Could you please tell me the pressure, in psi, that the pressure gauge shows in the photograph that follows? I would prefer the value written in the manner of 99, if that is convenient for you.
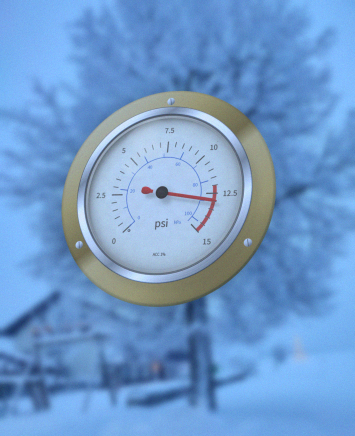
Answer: 13
